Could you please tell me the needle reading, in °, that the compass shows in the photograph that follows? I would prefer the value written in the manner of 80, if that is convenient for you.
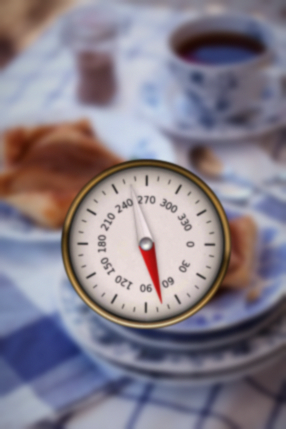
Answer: 75
